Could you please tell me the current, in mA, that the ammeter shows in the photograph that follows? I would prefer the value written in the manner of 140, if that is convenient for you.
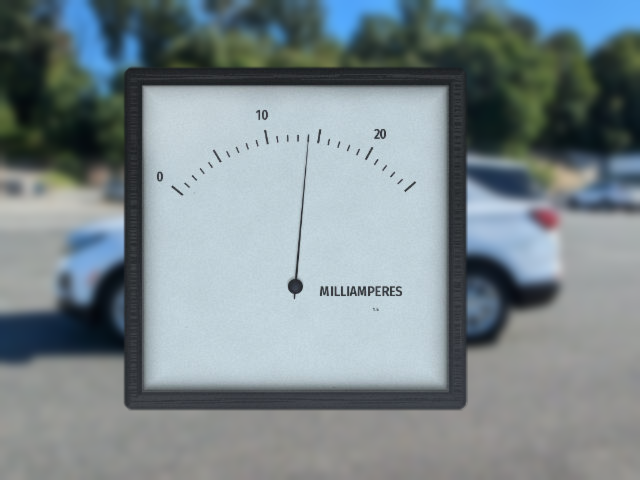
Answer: 14
